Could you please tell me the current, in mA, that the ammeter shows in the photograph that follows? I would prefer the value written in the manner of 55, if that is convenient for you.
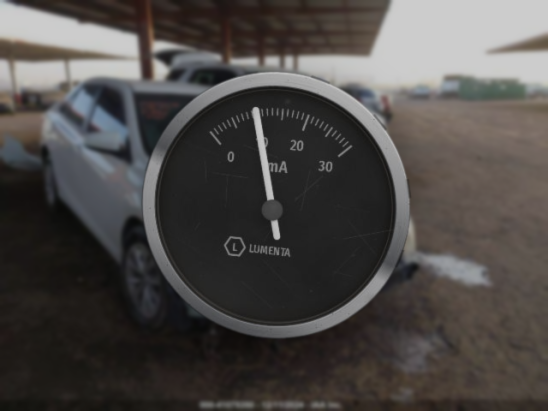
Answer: 10
